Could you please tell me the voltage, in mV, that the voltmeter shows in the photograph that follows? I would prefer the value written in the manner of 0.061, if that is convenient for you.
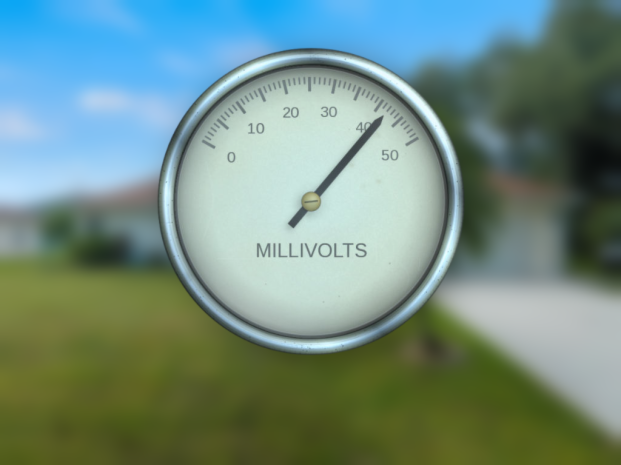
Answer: 42
